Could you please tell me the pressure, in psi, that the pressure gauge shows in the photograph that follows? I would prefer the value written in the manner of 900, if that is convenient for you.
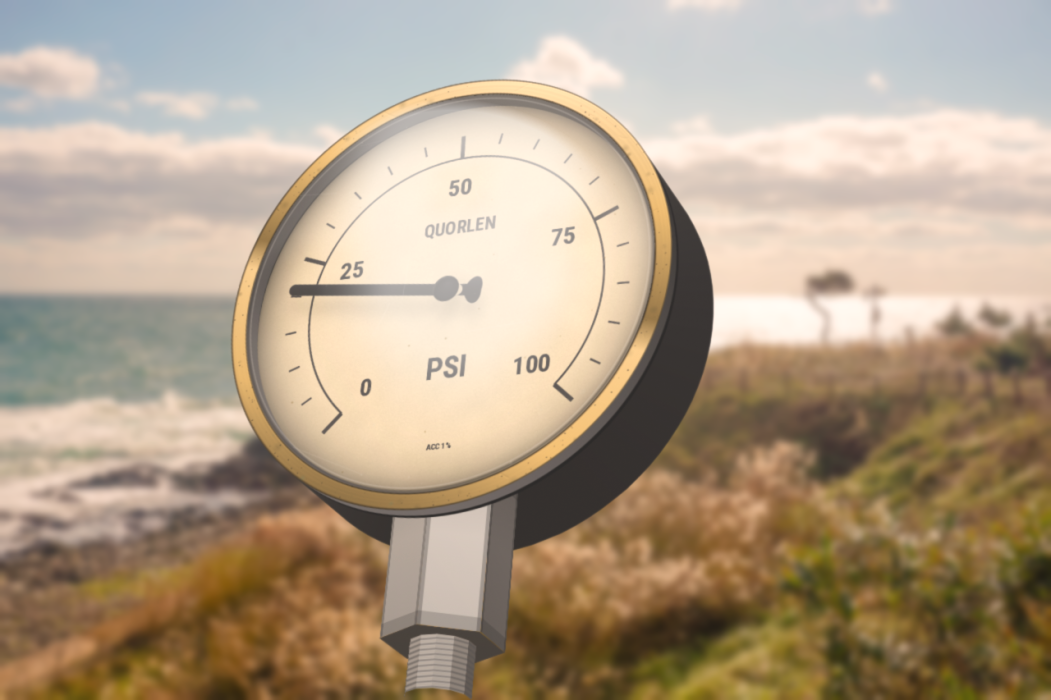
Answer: 20
